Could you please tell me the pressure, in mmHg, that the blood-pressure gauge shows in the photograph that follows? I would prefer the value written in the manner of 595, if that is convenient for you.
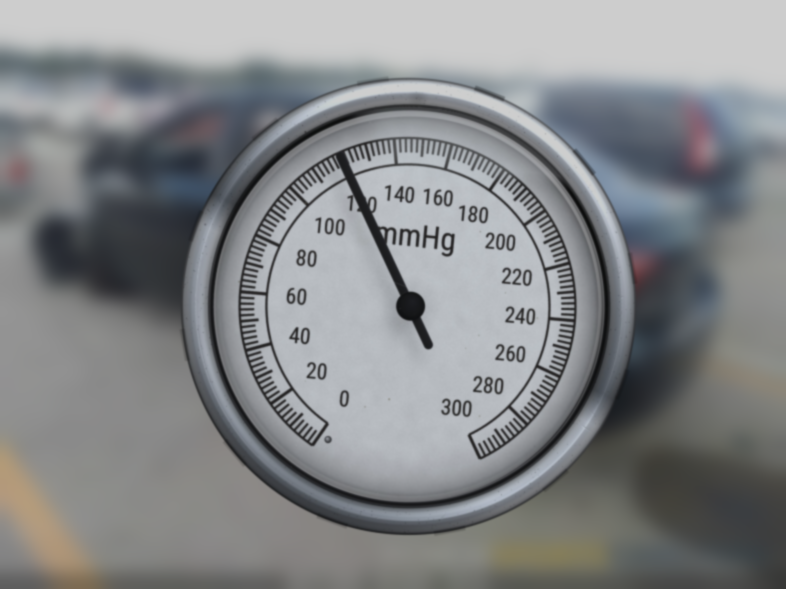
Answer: 120
